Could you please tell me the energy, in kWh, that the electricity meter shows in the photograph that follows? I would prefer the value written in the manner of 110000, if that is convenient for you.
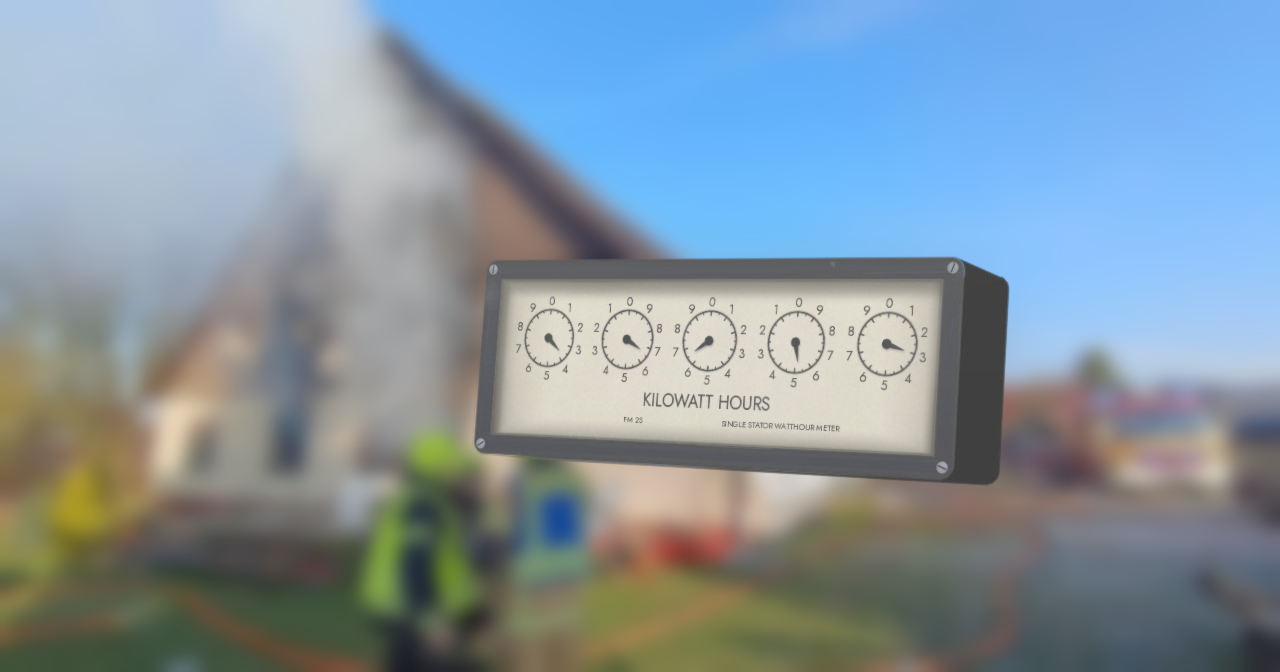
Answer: 36653
